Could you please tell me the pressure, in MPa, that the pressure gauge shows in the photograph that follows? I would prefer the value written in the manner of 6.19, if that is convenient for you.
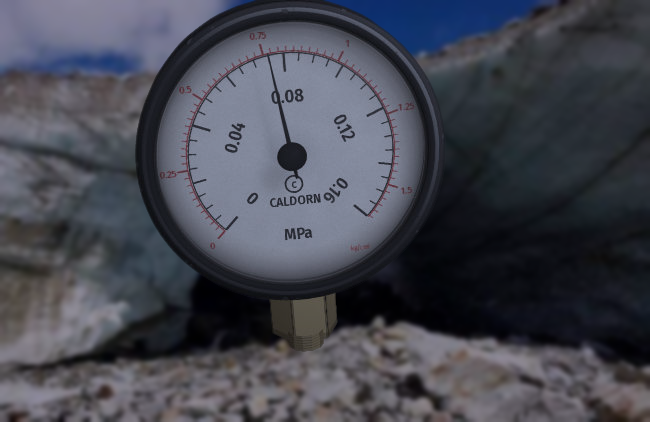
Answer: 0.075
